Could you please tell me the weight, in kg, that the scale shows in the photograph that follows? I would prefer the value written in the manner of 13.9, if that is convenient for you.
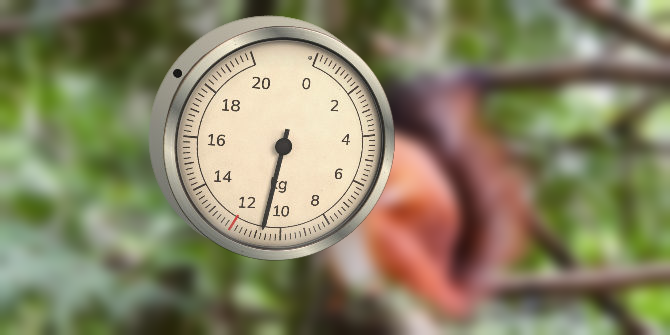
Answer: 10.8
